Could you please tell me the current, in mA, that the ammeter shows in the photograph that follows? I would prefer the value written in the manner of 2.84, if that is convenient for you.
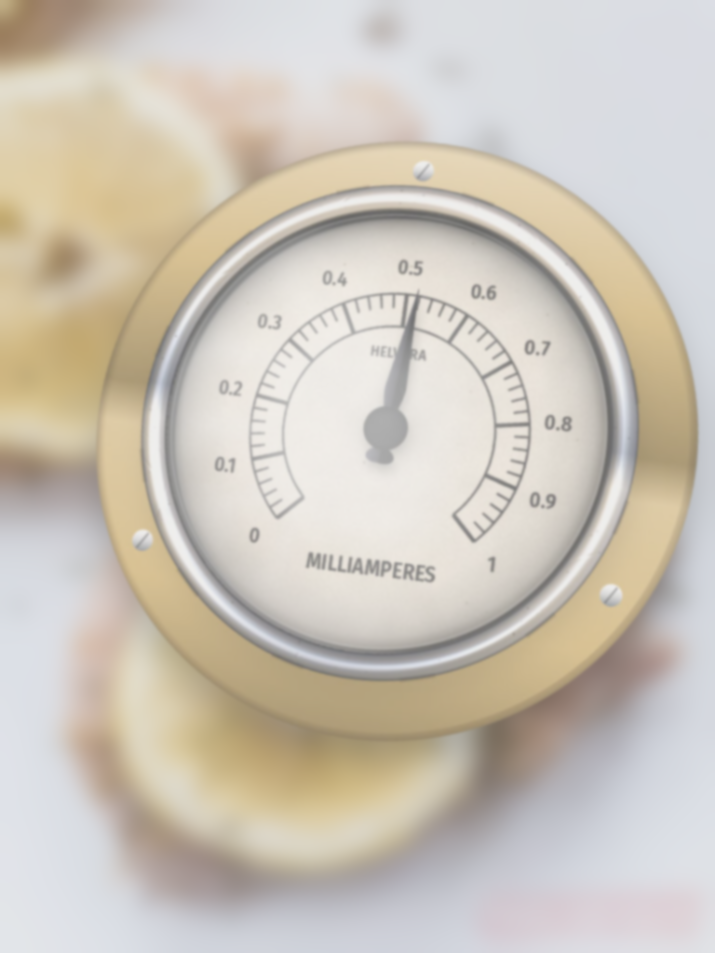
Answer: 0.52
